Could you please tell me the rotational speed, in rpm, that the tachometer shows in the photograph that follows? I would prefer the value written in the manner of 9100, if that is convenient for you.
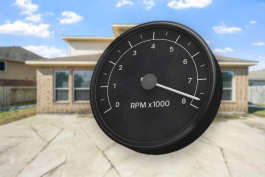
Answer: 7750
